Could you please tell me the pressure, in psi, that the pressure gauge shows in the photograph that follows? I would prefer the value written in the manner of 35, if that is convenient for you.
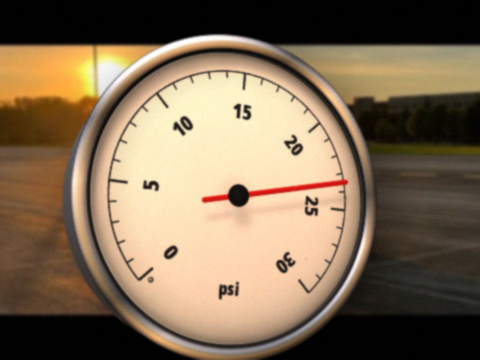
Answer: 23.5
